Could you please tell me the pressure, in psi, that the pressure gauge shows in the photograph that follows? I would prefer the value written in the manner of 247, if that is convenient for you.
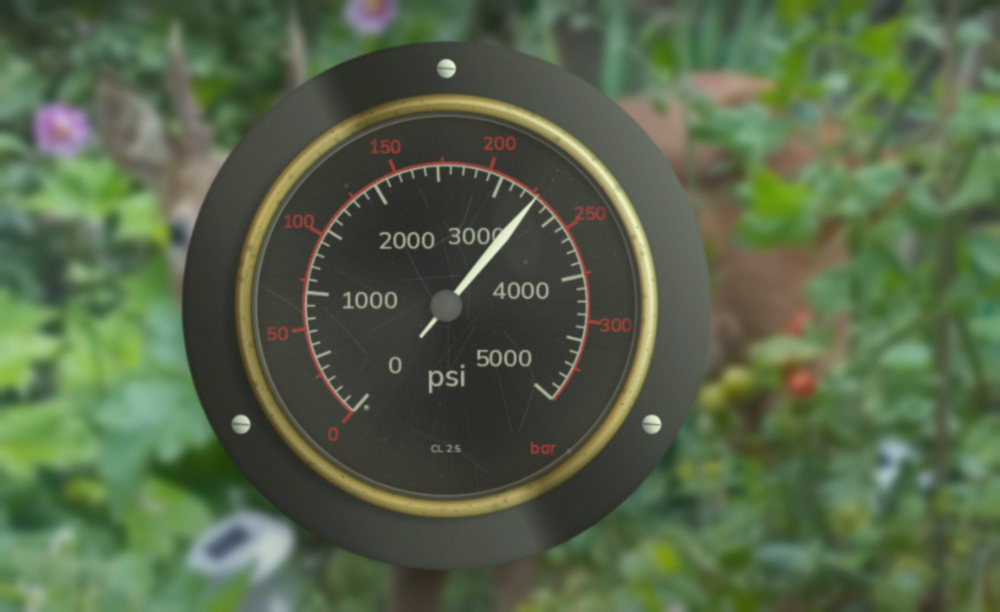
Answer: 3300
